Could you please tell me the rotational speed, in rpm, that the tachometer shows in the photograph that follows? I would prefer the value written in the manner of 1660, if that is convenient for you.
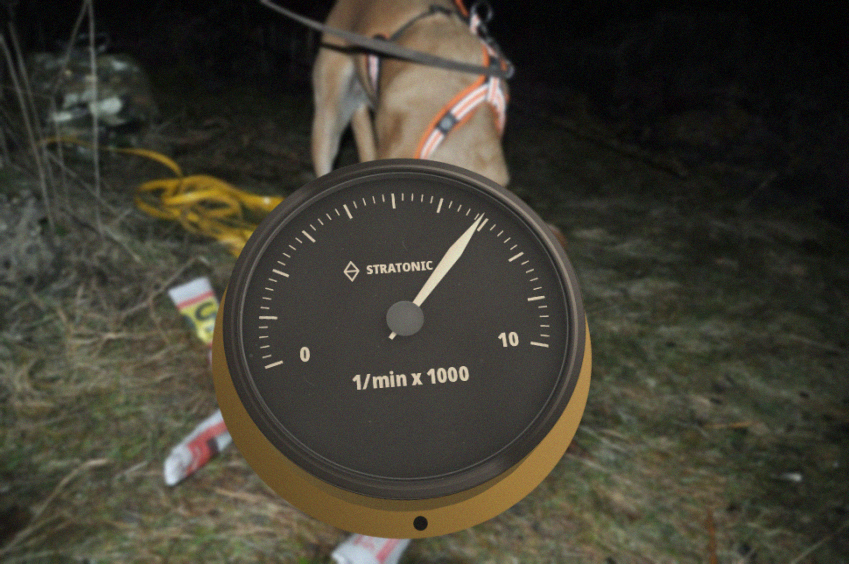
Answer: 6900
